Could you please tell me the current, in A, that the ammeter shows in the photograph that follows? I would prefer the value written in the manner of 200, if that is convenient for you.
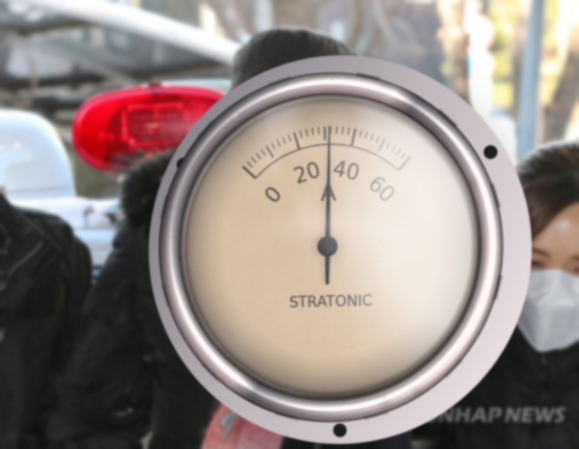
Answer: 32
